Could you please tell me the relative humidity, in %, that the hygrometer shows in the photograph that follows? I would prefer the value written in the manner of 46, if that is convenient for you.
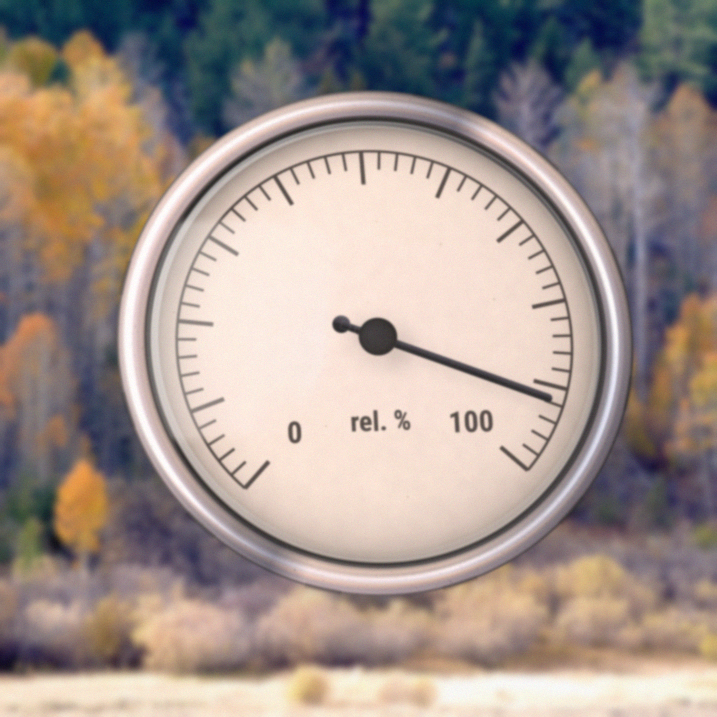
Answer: 92
